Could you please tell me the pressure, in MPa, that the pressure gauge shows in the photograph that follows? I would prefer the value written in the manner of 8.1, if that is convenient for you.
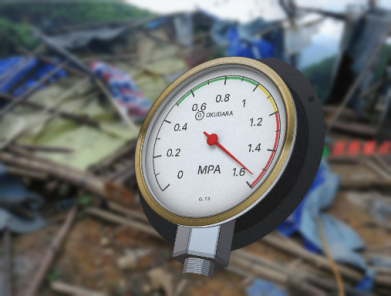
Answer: 1.55
